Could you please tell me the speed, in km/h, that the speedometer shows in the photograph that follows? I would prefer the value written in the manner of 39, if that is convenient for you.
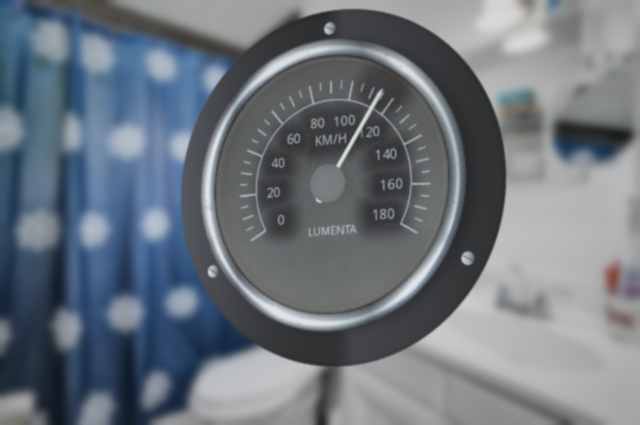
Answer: 115
